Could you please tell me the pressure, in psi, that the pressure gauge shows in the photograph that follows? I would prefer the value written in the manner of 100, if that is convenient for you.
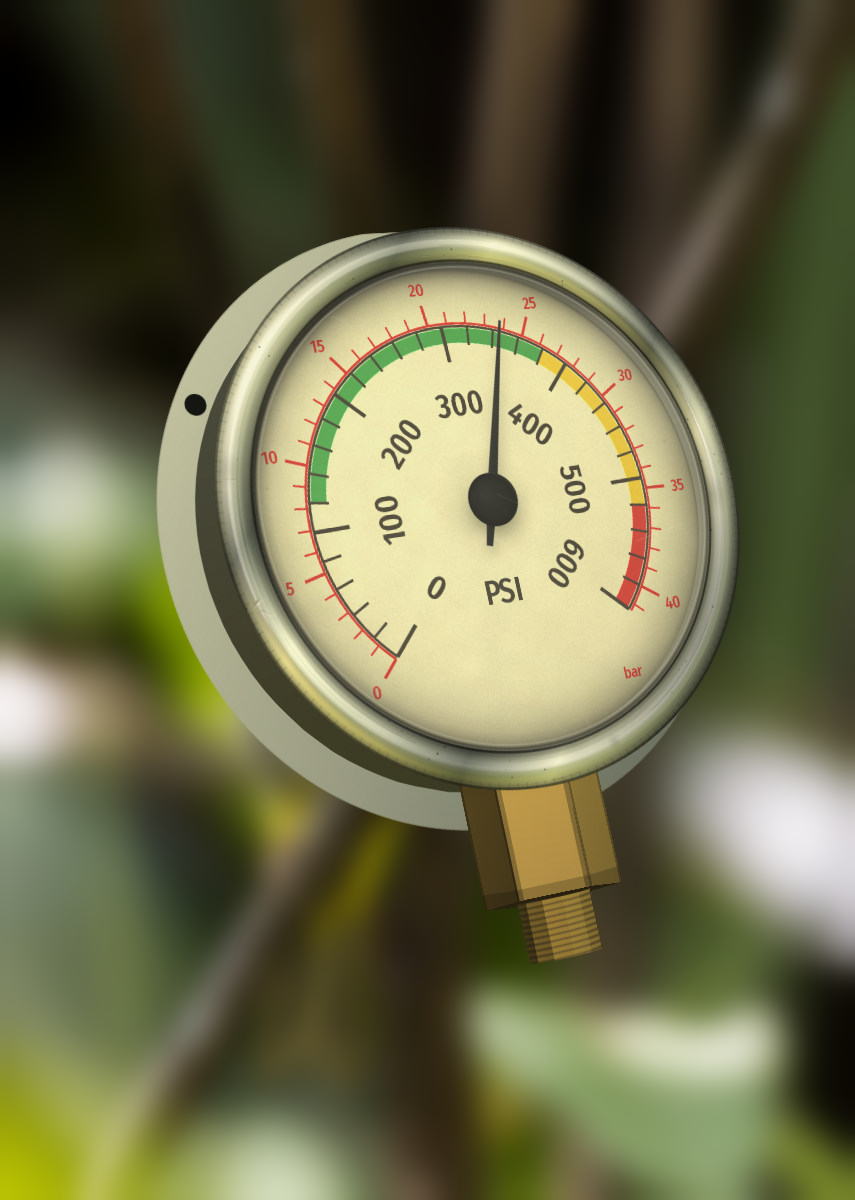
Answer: 340
